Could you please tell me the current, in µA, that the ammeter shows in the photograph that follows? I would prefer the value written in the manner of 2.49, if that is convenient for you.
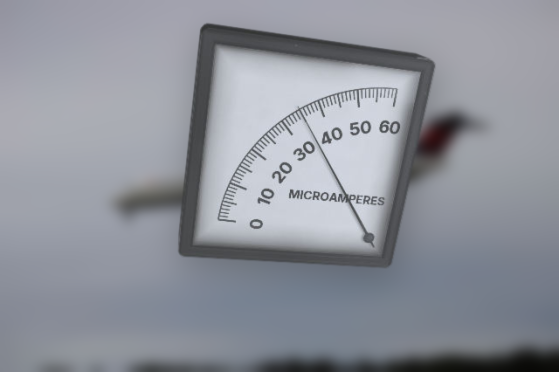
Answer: 35
